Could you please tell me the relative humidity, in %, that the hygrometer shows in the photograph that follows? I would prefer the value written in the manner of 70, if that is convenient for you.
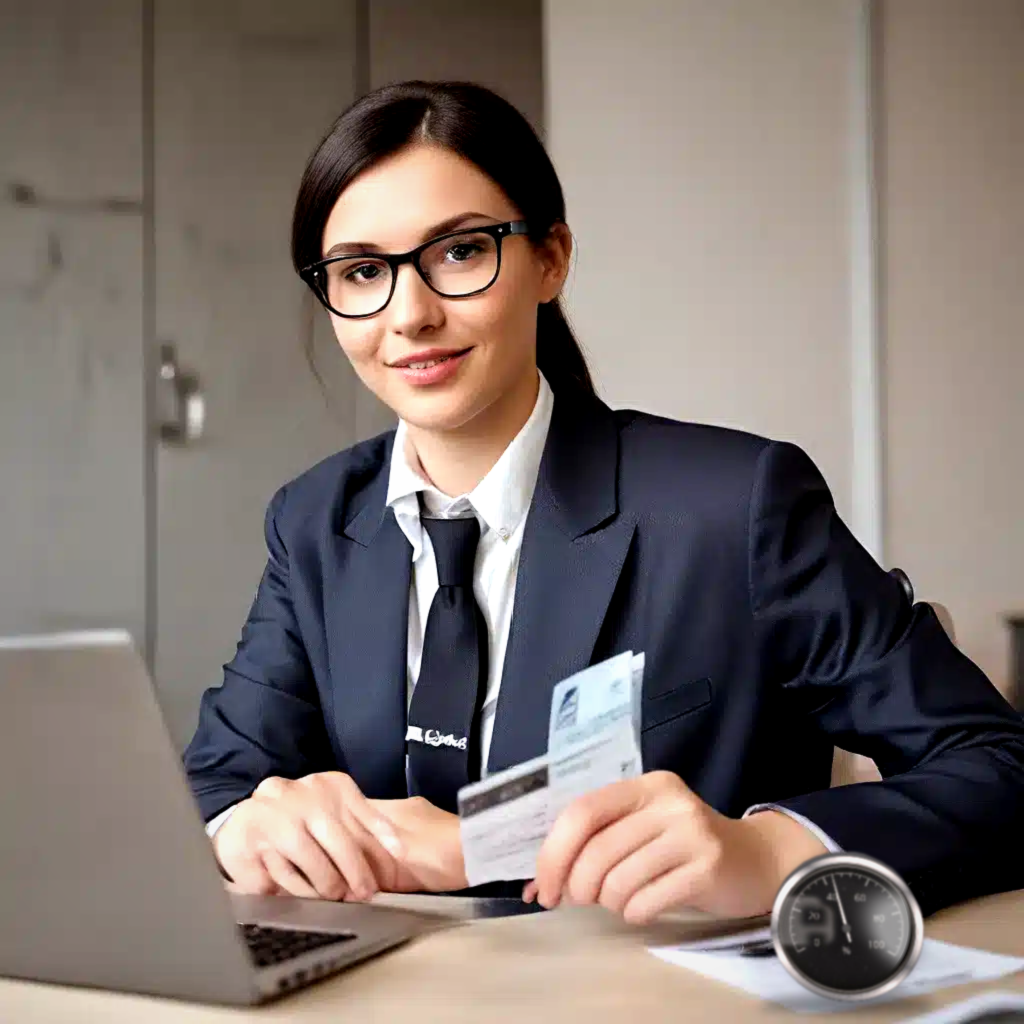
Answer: 44
